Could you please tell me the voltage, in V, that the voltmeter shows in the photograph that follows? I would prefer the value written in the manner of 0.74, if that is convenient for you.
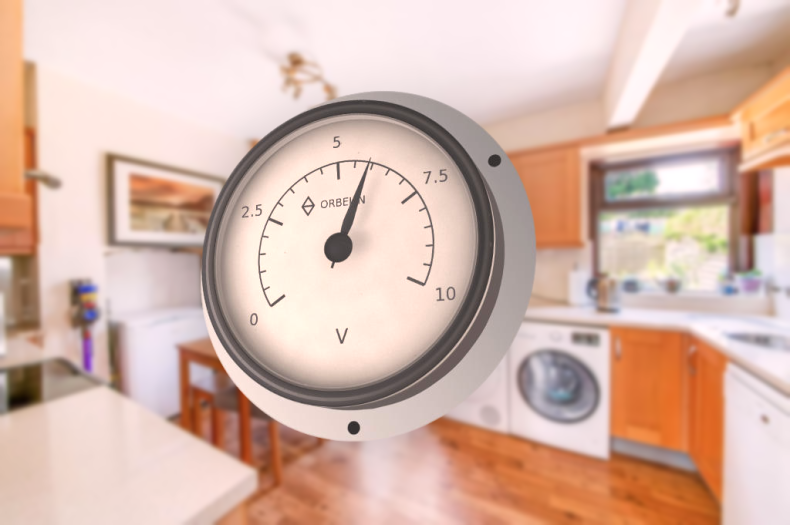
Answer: 6
